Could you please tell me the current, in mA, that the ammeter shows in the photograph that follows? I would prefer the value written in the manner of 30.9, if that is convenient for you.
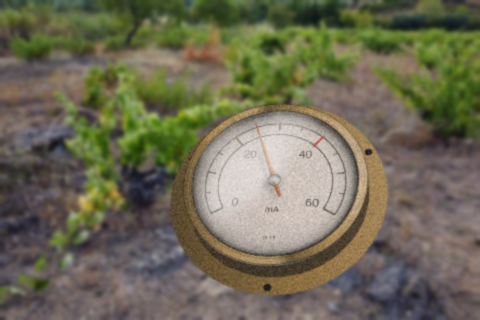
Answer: 25
